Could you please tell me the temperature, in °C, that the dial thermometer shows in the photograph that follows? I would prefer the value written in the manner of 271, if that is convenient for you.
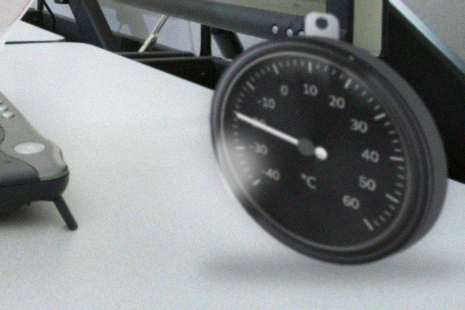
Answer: -20
